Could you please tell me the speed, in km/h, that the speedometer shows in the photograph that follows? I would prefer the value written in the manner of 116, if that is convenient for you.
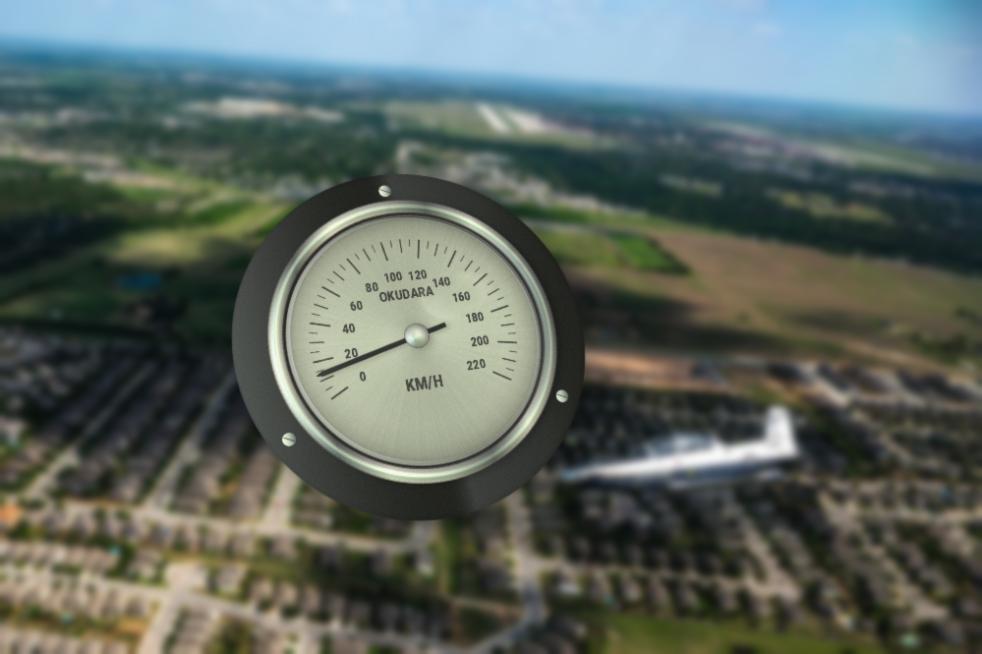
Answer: 12.5
